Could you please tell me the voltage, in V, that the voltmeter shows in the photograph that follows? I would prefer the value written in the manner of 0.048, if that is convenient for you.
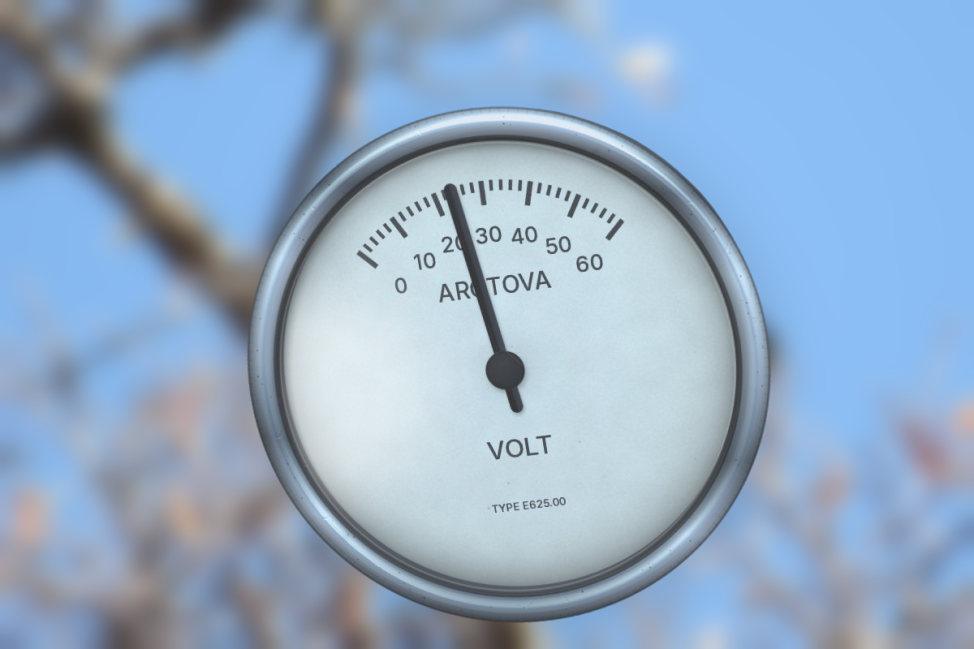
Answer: 24
